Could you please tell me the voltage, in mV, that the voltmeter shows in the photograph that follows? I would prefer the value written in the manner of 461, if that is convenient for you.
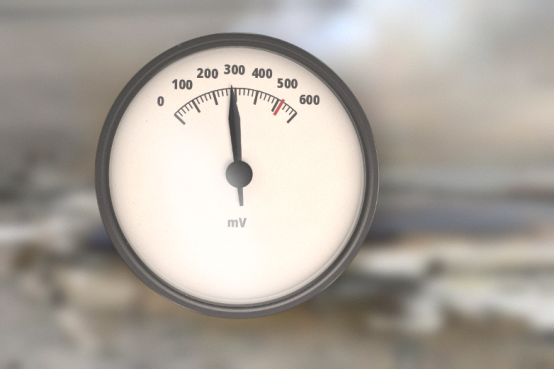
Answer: 280
